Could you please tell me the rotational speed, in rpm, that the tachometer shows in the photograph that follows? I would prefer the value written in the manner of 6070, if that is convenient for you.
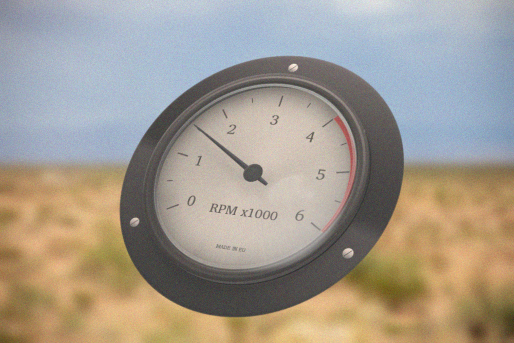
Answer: 1500
